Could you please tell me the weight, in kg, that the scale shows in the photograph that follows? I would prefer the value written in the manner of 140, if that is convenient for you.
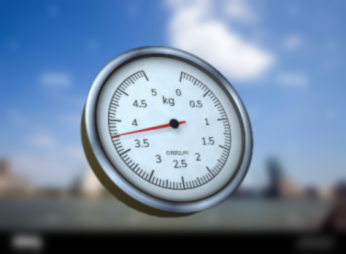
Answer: 3.75
